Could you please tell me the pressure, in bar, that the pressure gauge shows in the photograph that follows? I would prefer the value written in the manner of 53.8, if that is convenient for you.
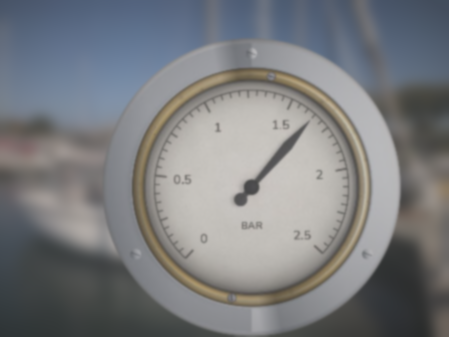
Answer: 1.65
